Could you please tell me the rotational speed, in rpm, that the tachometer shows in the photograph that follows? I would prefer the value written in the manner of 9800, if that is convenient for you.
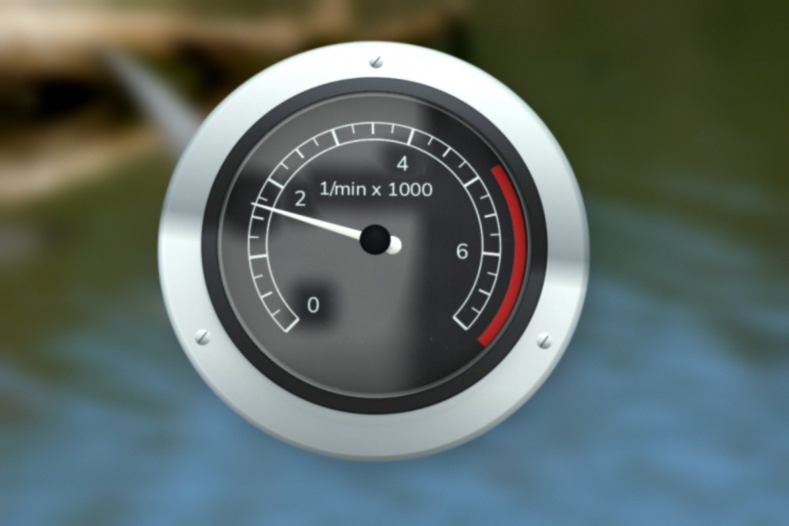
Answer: 1625
